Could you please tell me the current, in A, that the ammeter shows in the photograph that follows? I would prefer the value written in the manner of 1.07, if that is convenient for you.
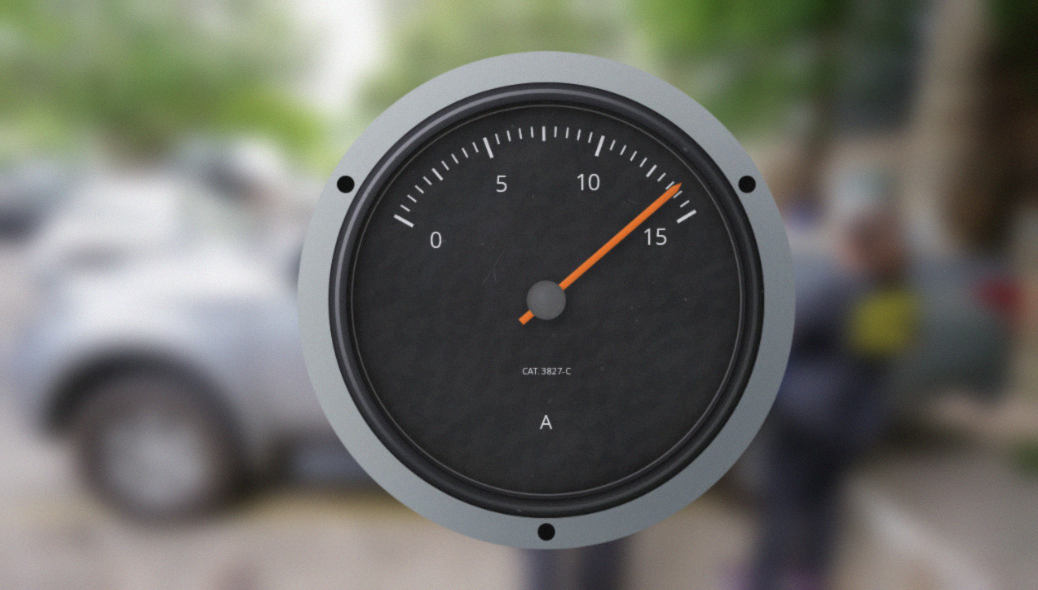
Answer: 13.75
